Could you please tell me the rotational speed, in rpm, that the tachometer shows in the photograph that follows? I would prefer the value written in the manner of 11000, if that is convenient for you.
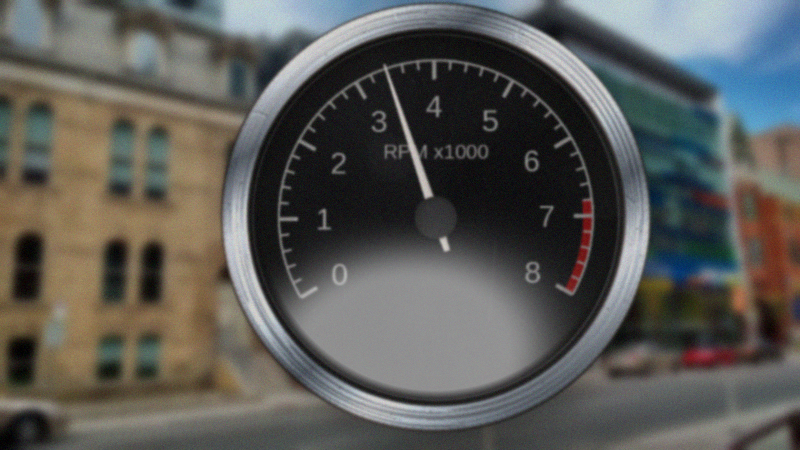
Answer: 3400
